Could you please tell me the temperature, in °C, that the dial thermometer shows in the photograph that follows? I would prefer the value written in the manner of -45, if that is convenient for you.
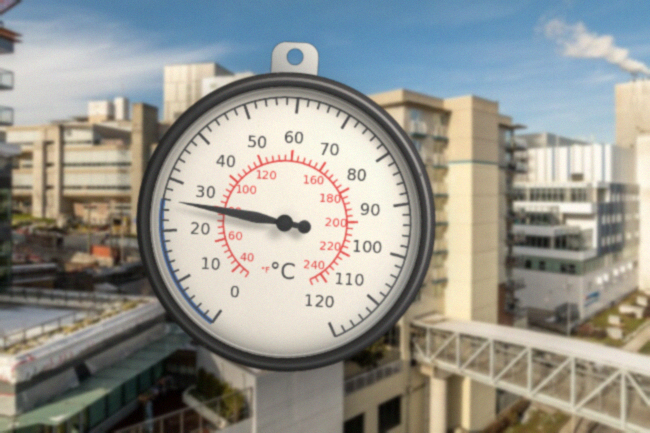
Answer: 26
